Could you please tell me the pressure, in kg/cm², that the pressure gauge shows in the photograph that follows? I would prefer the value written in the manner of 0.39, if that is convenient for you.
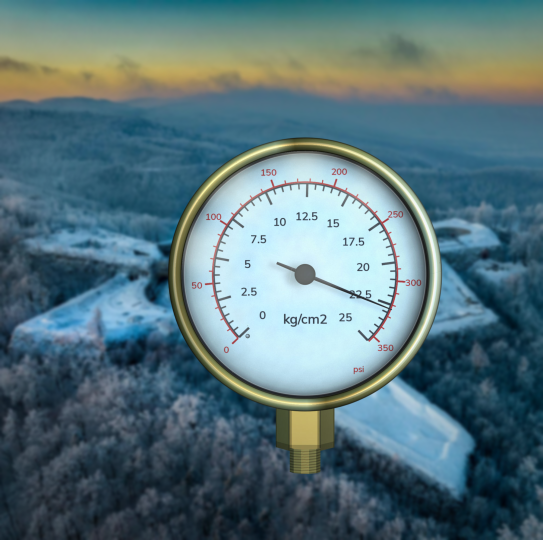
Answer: 22.75
